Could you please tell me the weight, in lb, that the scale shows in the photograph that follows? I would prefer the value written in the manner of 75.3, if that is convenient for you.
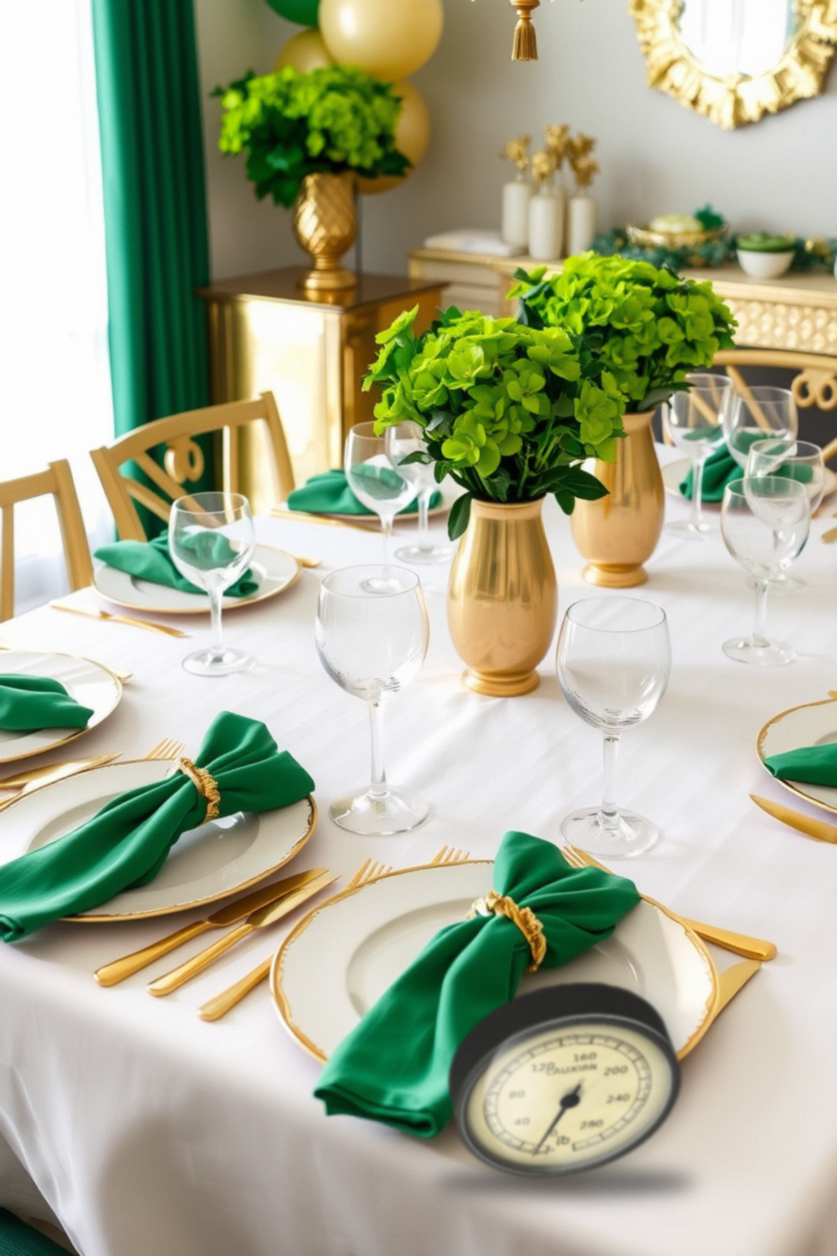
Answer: 10
